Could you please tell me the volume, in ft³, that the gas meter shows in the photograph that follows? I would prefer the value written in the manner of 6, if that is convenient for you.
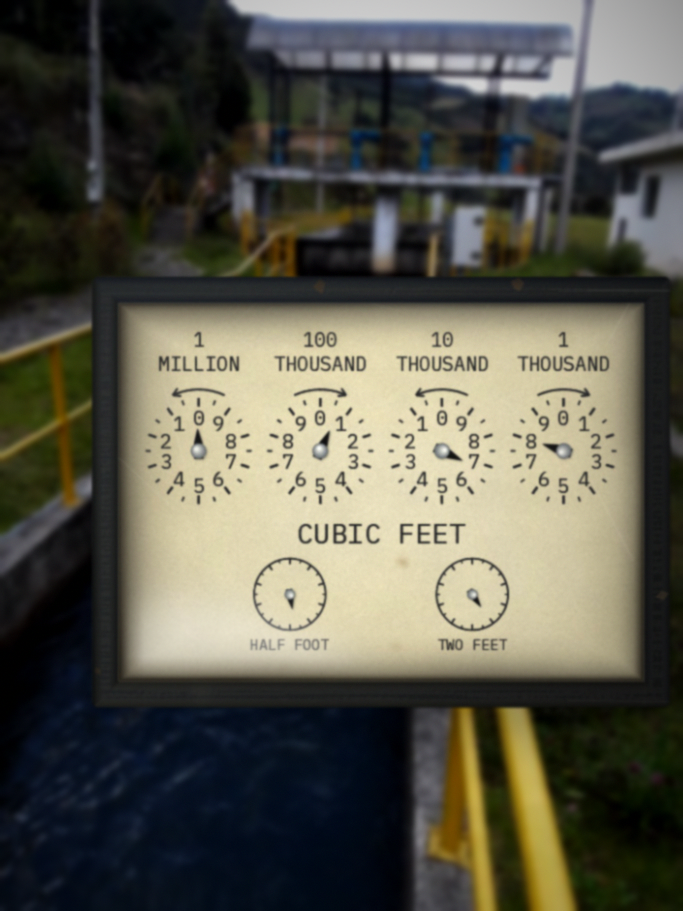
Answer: 6800
